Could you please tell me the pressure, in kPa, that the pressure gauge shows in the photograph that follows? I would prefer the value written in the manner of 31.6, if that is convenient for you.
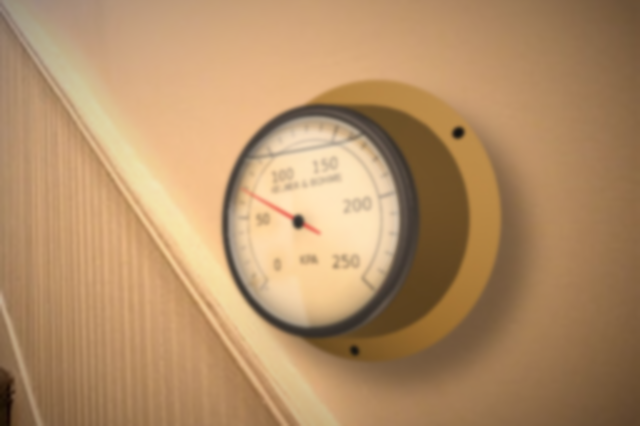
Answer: 70
